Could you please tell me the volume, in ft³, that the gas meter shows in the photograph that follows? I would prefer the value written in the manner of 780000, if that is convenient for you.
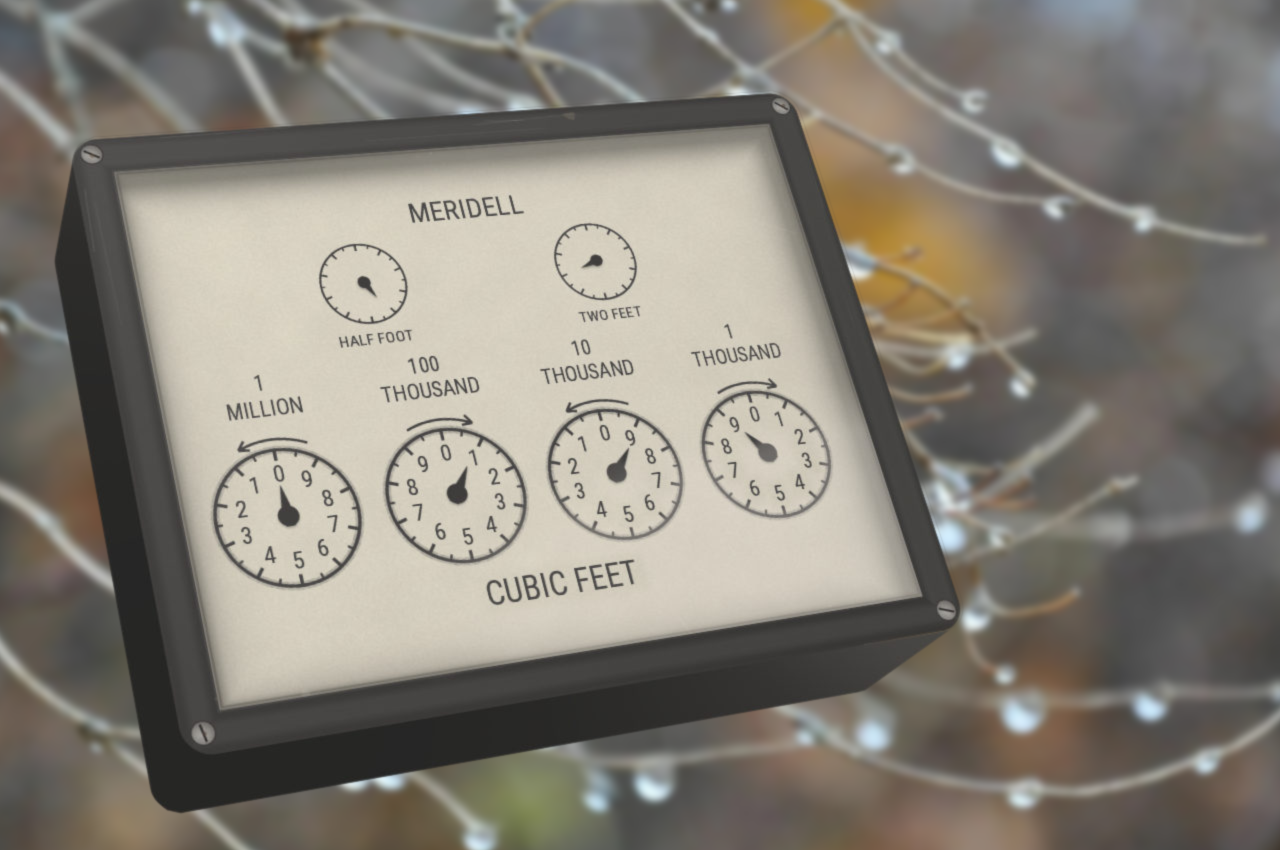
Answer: 8900
